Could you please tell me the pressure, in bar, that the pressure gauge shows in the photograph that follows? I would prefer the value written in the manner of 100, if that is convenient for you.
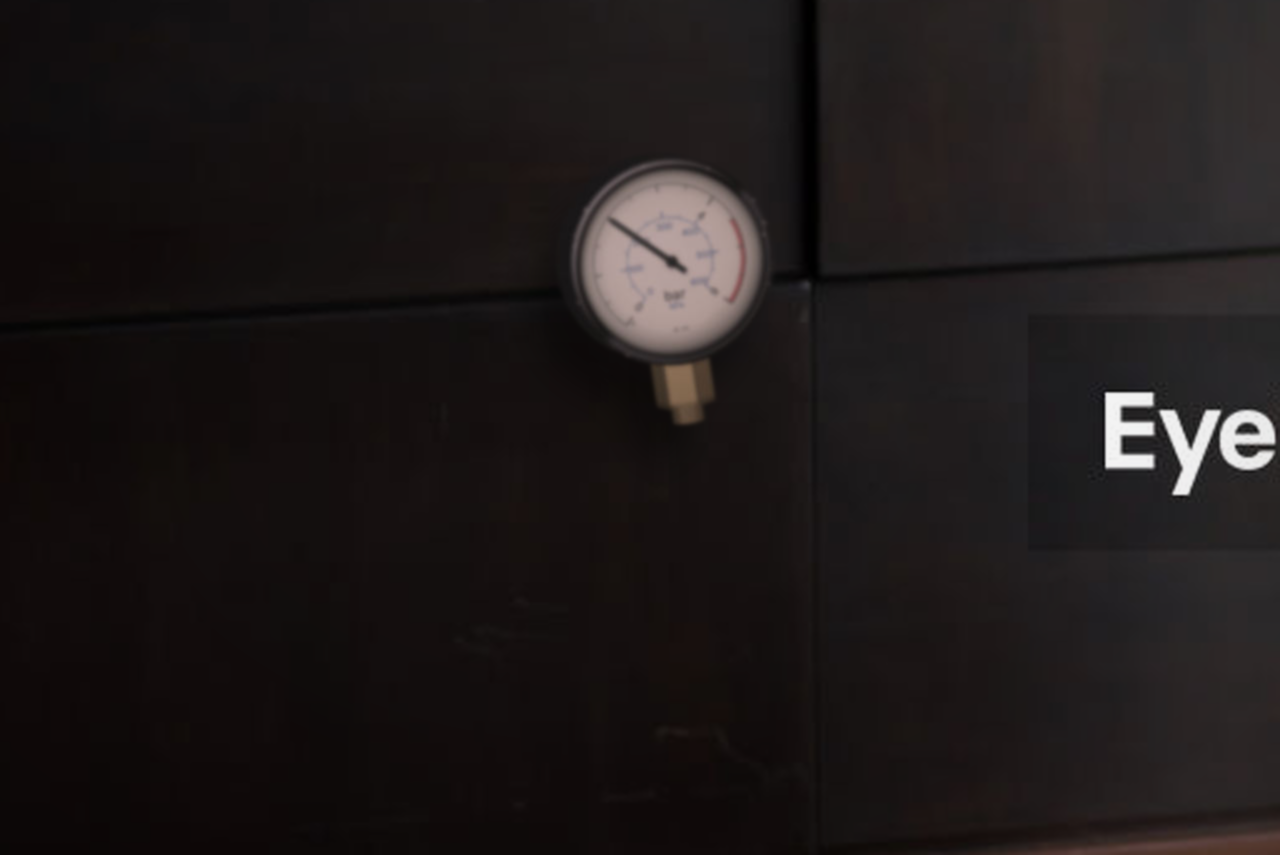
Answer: 2
